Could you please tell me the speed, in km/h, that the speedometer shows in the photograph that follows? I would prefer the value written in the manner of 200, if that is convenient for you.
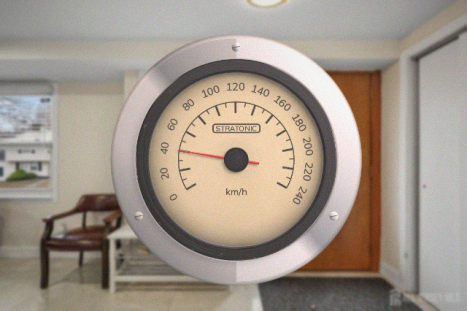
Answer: 40
